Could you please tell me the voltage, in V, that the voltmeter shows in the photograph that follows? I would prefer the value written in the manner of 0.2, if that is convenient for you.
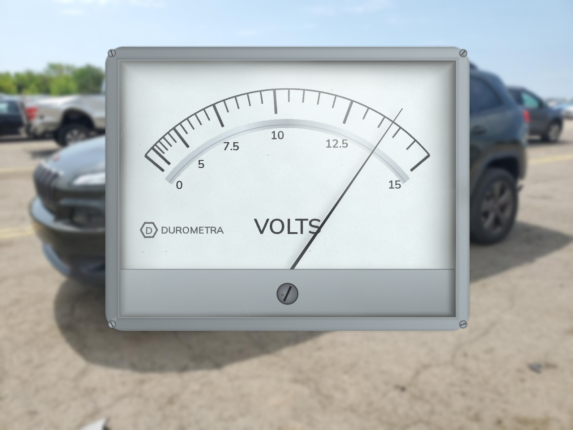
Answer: 13.75
